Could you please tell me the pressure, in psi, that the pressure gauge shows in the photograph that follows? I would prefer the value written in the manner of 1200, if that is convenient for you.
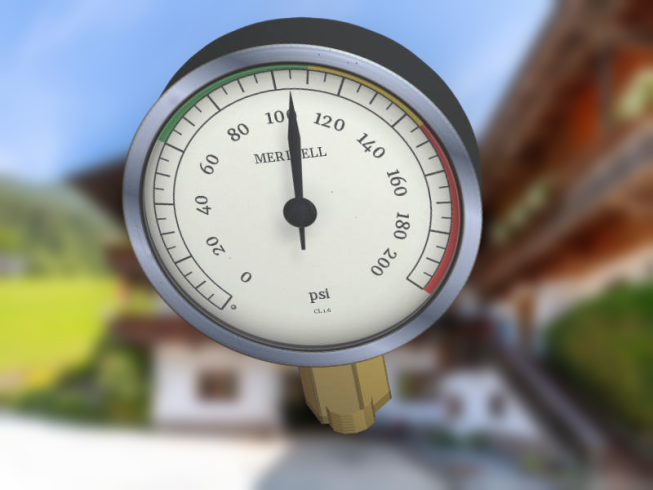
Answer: 105
